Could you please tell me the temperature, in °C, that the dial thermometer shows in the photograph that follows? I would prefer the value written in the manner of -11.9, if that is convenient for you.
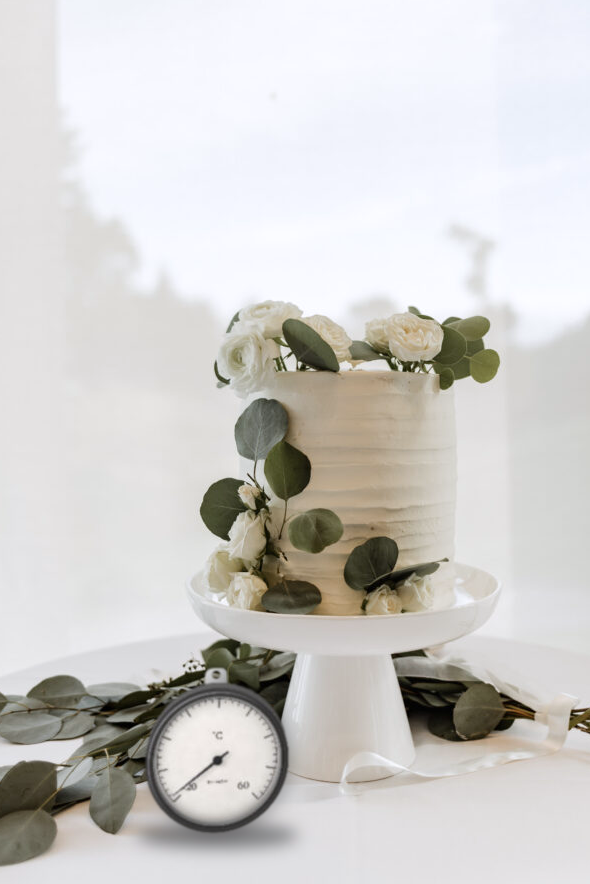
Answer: -18
